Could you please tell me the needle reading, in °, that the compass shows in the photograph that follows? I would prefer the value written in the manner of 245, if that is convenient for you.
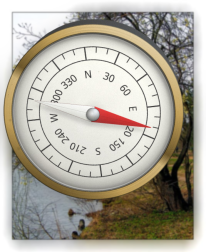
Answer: 110
